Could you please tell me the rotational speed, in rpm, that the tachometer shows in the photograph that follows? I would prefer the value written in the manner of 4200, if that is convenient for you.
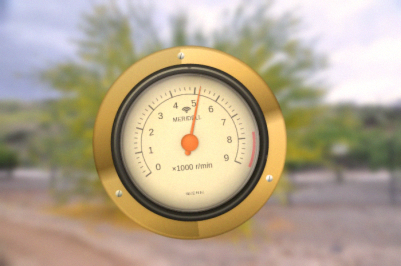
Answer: 5200
